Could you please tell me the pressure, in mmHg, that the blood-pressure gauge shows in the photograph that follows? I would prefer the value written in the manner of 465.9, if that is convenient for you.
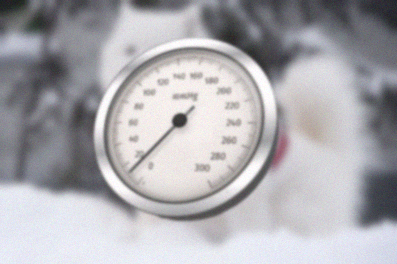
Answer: 10
